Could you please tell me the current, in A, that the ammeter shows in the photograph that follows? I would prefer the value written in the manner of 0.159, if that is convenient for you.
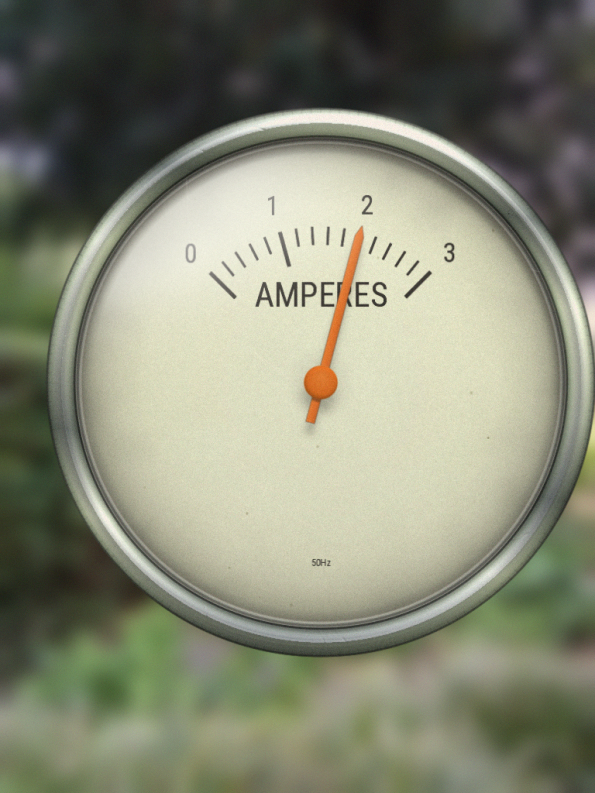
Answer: 2
